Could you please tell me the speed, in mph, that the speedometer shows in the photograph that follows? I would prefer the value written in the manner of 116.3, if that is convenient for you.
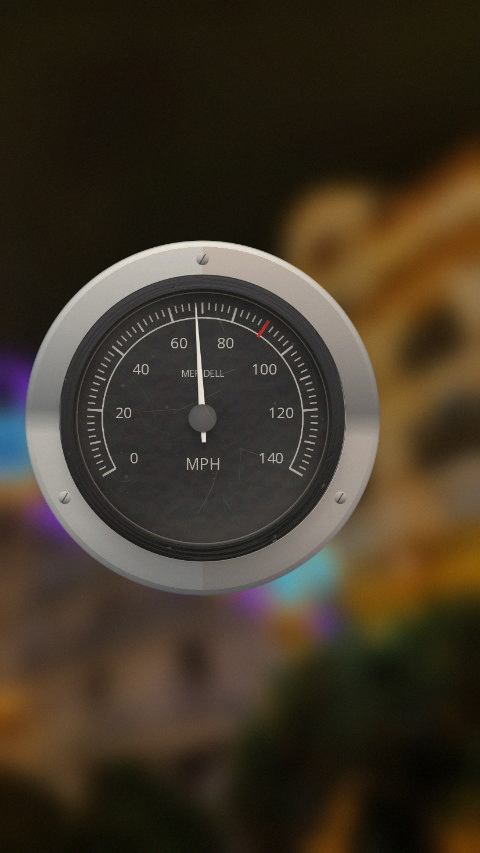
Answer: 68
